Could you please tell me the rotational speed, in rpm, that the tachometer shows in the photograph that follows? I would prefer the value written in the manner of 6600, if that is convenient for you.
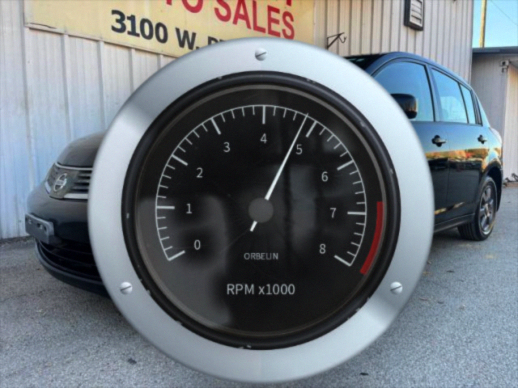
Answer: 4800
